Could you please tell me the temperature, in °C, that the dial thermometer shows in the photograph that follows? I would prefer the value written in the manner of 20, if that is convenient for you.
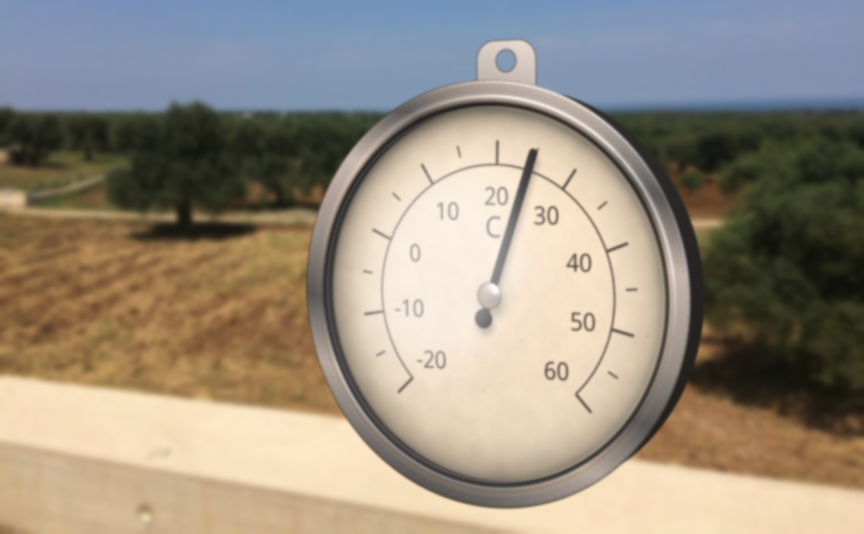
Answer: 25
